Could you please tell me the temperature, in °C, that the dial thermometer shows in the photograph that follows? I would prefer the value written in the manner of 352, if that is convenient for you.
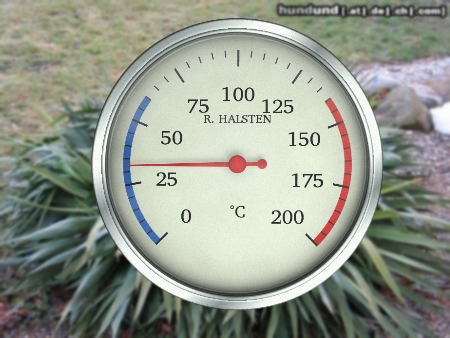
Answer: 32.5
